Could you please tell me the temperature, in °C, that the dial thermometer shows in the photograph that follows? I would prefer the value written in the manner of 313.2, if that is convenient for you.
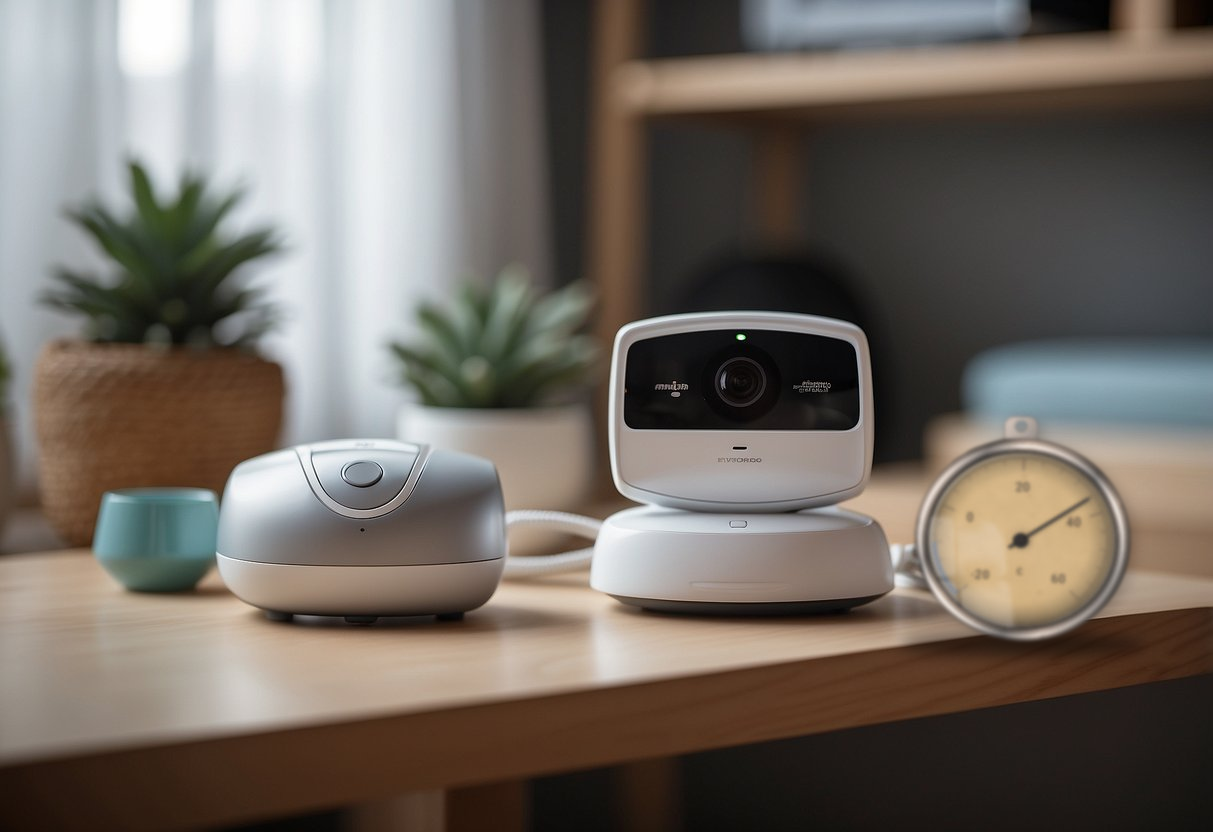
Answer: 36
